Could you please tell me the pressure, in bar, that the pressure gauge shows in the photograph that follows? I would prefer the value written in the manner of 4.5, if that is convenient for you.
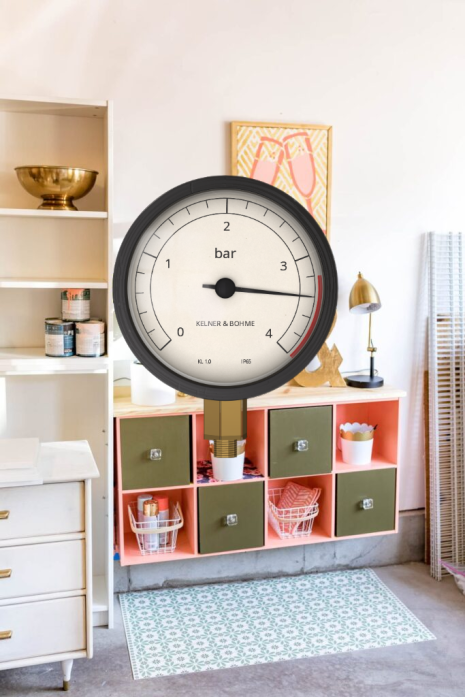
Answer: 3.4
